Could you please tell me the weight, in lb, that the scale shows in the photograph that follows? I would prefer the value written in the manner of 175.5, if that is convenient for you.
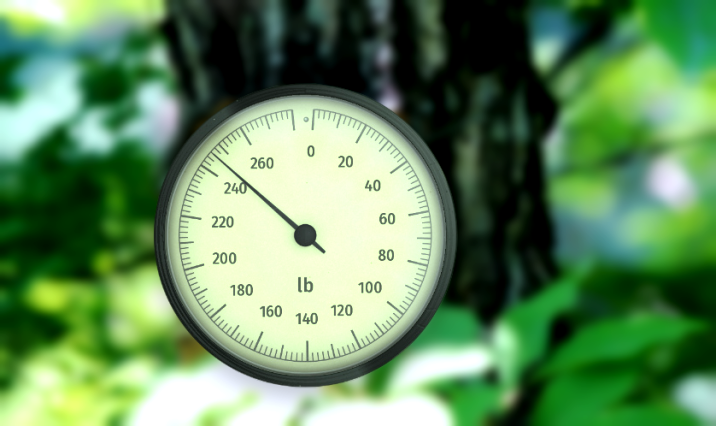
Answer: 246
